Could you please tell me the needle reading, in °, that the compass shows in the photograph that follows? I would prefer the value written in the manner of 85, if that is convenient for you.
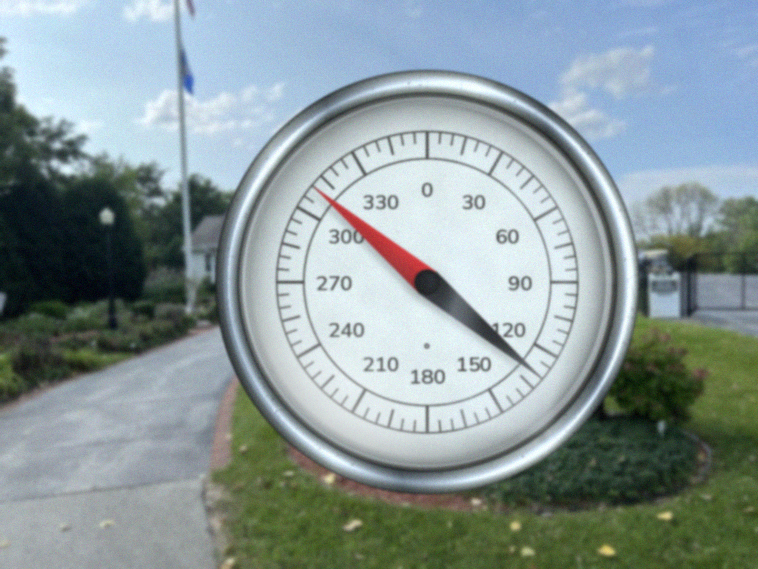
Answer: 310
